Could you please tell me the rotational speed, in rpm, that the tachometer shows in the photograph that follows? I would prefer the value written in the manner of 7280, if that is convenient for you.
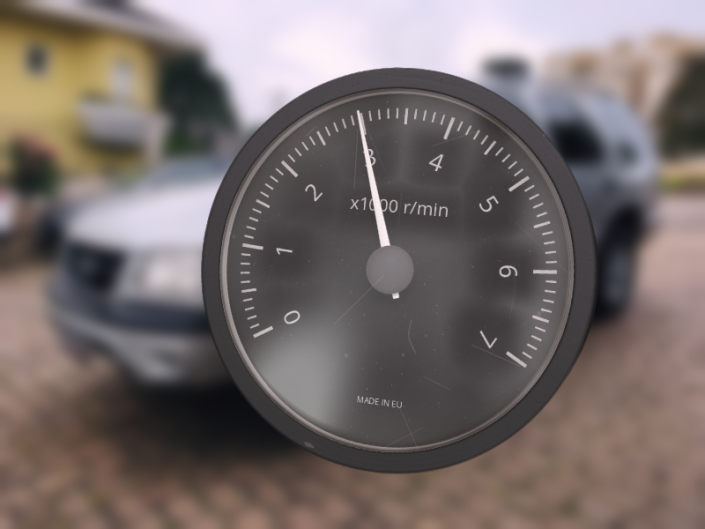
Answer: 3000
